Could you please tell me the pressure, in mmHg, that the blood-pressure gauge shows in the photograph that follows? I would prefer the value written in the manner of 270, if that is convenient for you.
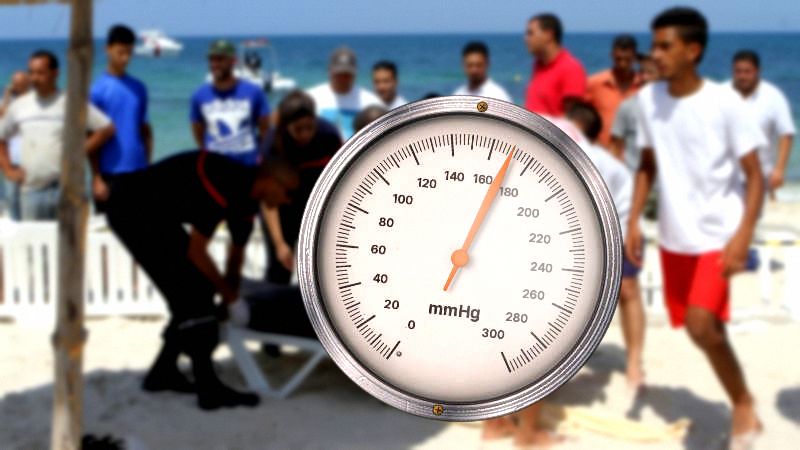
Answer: 170
